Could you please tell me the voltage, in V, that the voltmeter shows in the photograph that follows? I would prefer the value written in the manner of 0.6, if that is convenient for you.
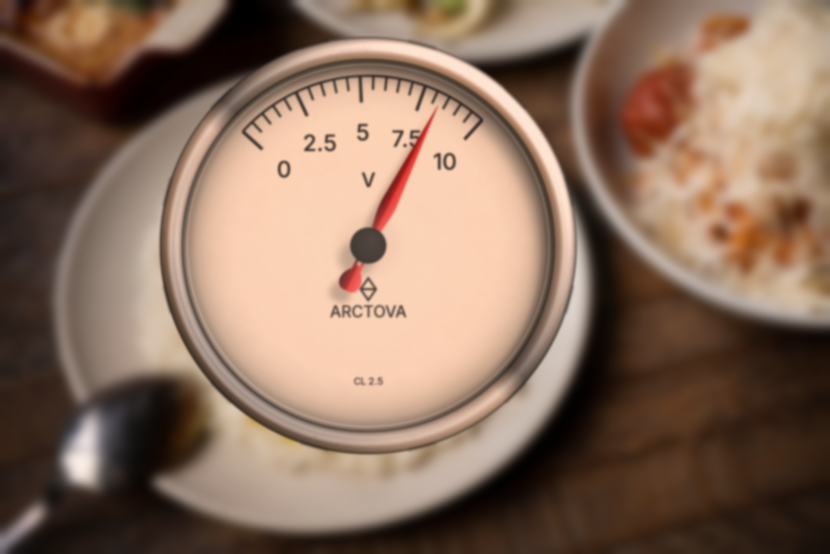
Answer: 8.25
